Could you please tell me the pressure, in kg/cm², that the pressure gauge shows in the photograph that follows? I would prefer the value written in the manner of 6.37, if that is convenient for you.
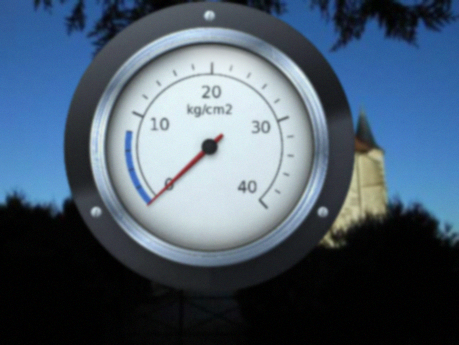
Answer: 0
